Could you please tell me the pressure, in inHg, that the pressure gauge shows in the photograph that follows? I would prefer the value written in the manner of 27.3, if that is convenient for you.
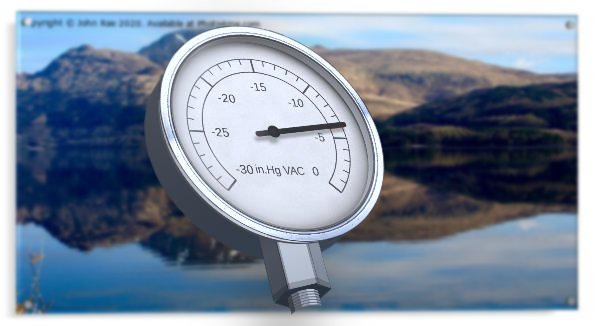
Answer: -6
